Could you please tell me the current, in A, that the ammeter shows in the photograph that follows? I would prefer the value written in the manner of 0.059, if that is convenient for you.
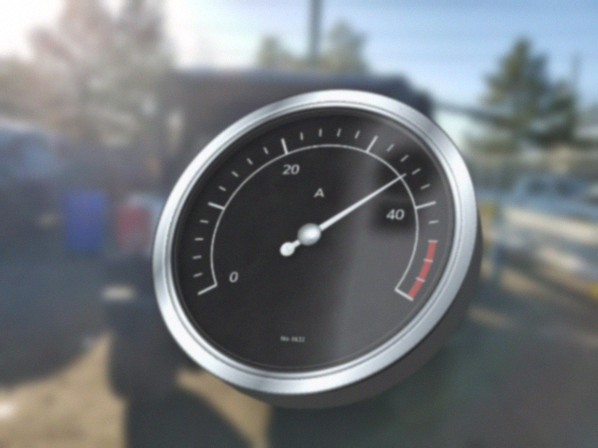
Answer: 36
